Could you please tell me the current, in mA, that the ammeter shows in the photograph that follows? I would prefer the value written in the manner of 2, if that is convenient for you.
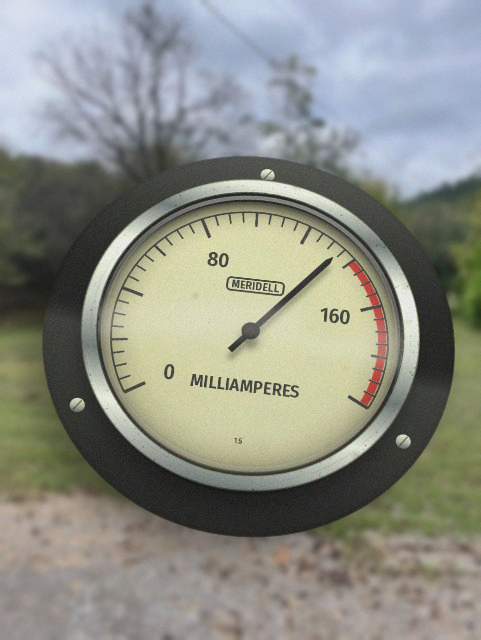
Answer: 135
